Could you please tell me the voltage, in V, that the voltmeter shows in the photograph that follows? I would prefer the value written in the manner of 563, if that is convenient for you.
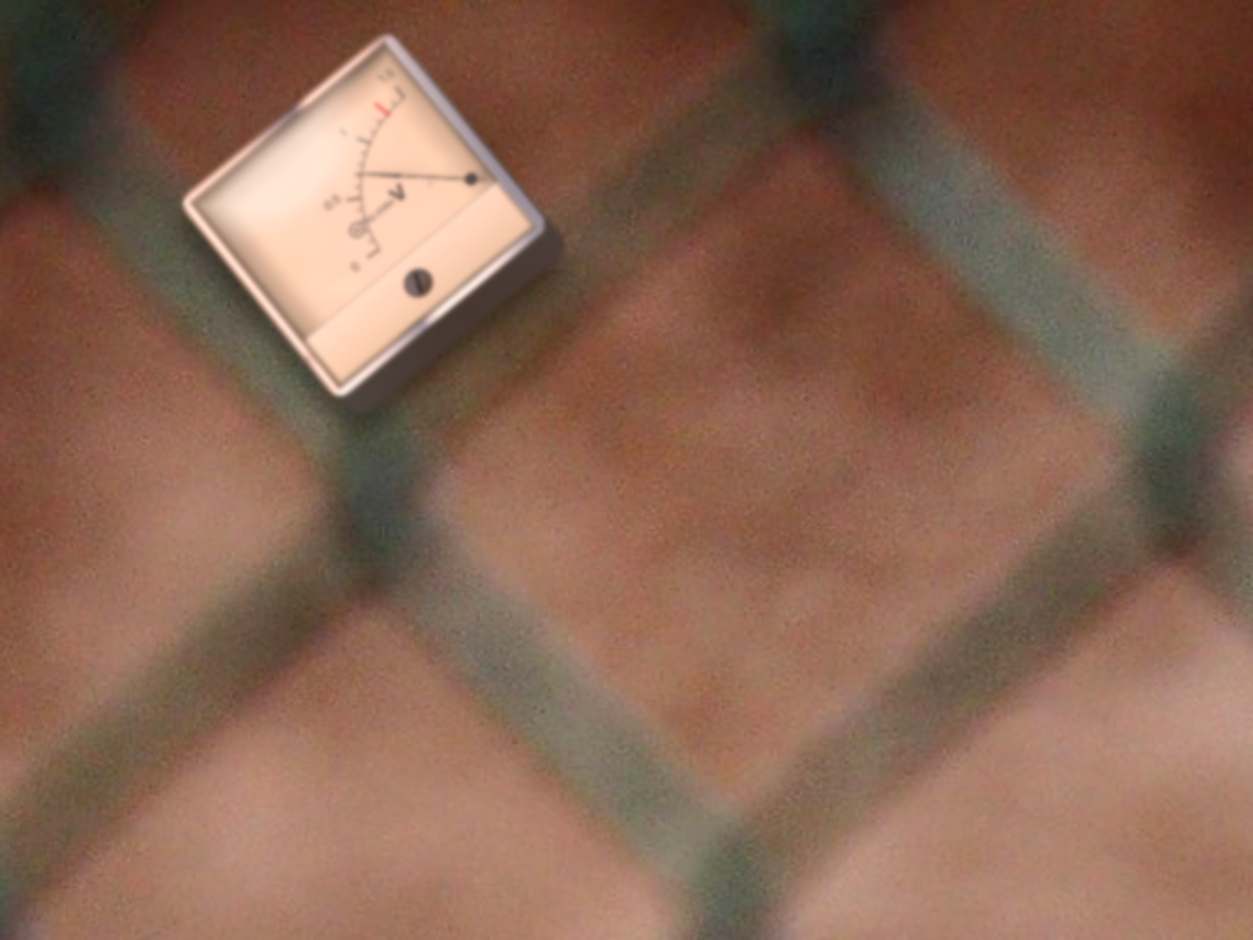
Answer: 0.7
